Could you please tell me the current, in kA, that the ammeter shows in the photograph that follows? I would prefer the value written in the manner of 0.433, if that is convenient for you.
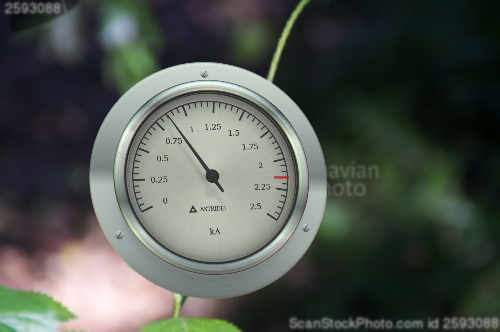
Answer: 0.85
